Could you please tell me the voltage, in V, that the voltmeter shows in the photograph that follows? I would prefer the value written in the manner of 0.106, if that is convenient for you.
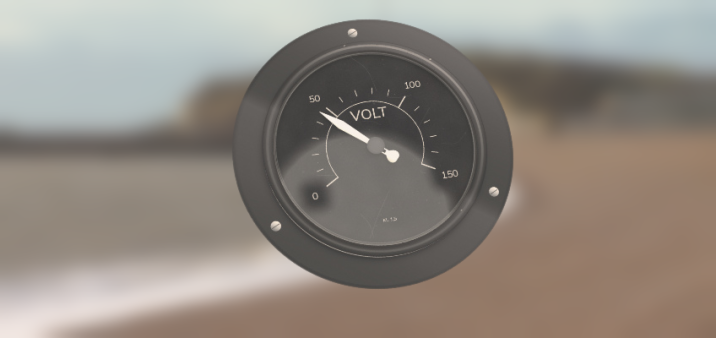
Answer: 45
